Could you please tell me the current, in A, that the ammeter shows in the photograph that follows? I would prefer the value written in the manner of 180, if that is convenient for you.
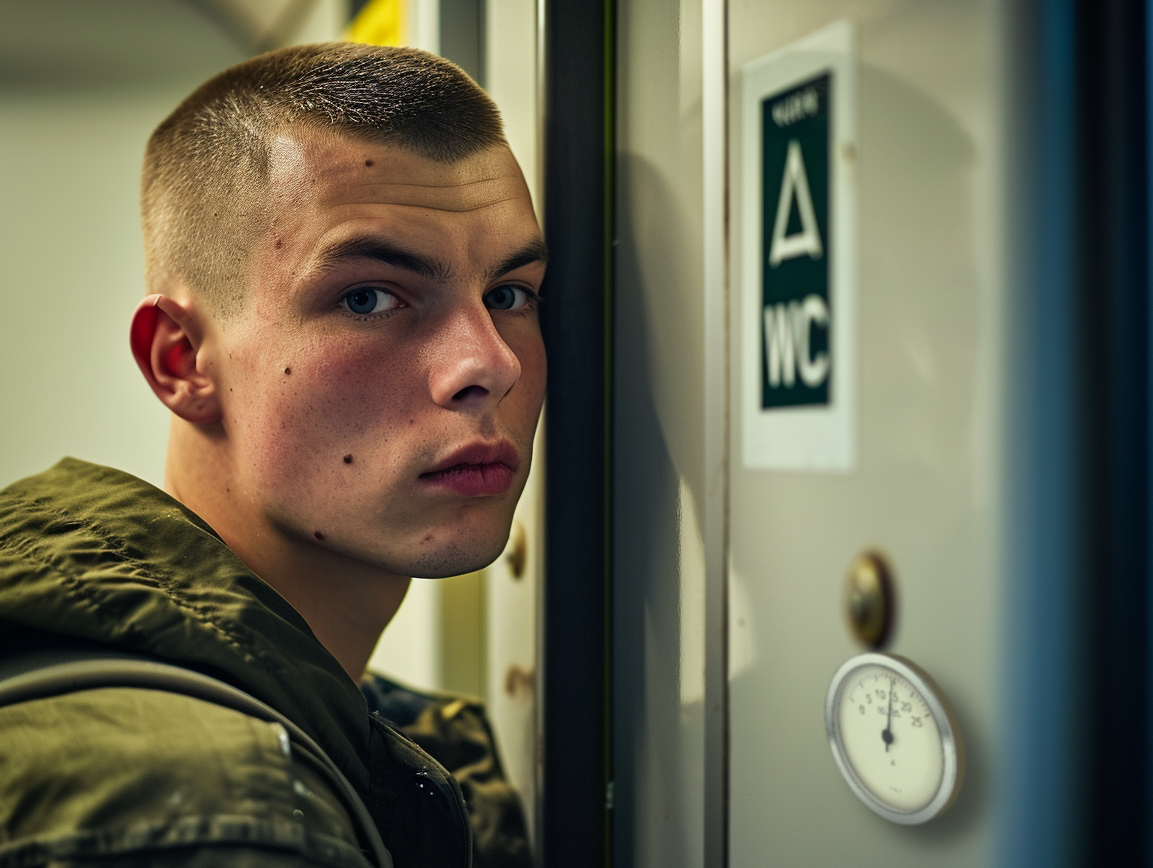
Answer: 15
